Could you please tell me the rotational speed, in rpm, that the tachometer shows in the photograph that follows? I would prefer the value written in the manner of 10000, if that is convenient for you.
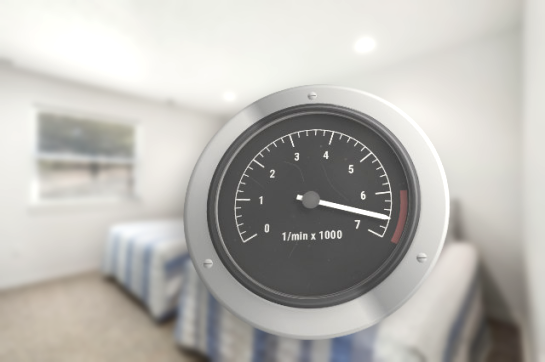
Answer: 6600
